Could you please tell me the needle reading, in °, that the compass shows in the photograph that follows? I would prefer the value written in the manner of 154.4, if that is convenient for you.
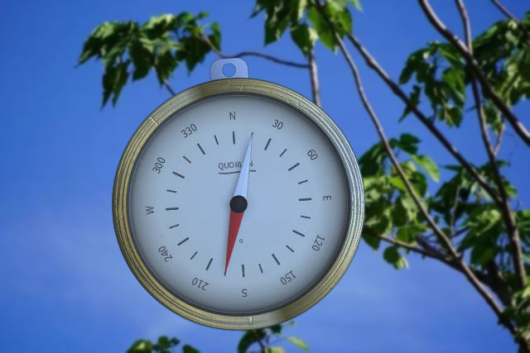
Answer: 195
